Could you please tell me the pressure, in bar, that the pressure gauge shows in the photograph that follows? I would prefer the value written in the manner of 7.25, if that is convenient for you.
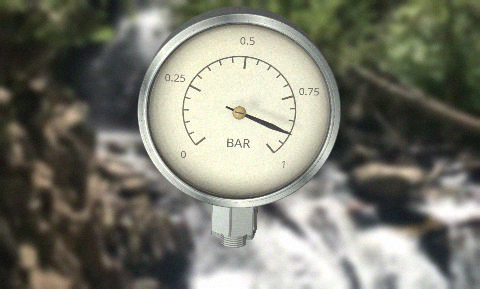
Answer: 0.9
